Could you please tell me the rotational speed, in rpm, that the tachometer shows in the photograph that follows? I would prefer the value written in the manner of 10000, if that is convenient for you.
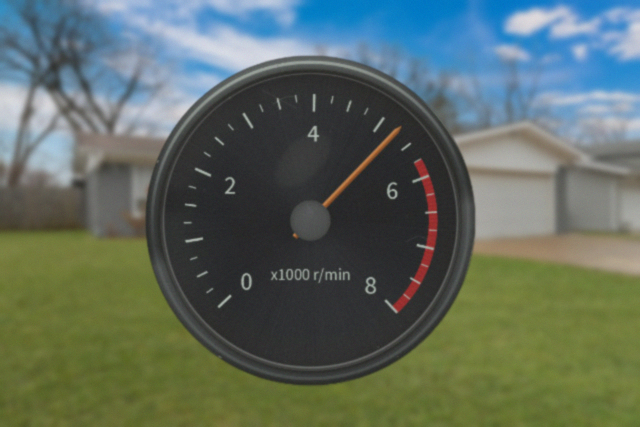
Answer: 5250
